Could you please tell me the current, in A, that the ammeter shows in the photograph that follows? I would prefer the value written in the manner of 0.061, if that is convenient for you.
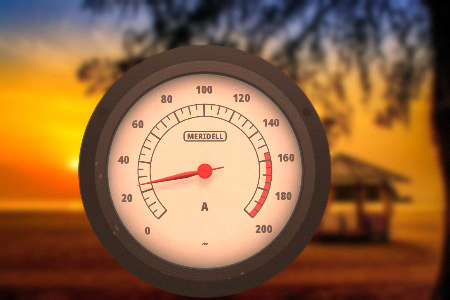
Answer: 25
